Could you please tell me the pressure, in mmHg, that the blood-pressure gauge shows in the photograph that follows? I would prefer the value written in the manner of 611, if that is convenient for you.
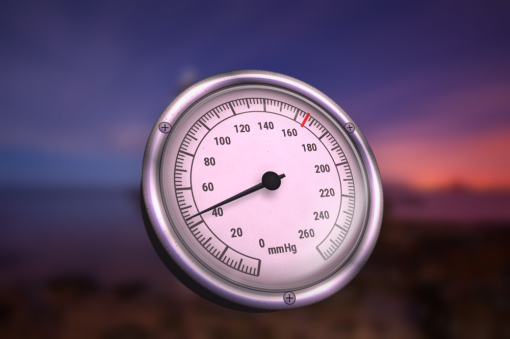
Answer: 44
